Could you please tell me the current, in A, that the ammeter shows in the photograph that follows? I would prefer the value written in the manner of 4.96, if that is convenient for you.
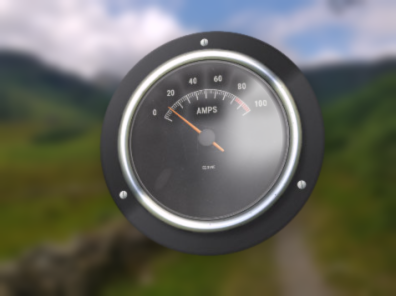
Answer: 10
